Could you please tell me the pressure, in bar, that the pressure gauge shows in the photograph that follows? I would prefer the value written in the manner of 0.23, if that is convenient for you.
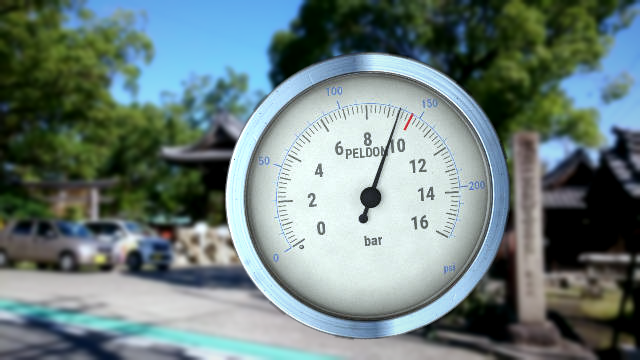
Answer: 9.4
